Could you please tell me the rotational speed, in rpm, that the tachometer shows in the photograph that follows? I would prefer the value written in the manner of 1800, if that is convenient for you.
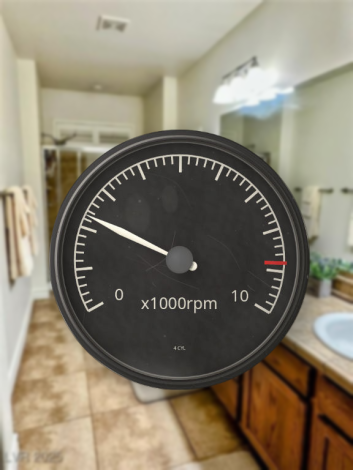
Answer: 2300
